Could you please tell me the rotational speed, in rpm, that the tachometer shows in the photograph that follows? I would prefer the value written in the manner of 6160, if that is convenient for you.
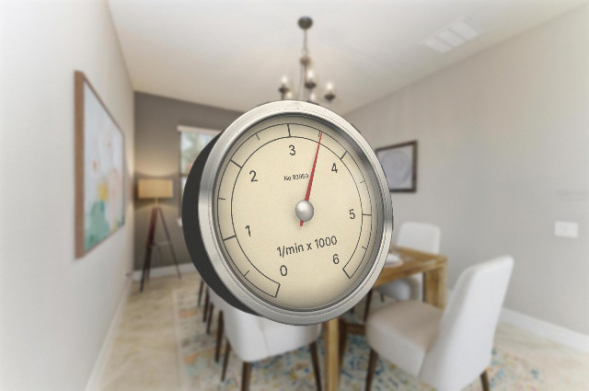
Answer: 3500
